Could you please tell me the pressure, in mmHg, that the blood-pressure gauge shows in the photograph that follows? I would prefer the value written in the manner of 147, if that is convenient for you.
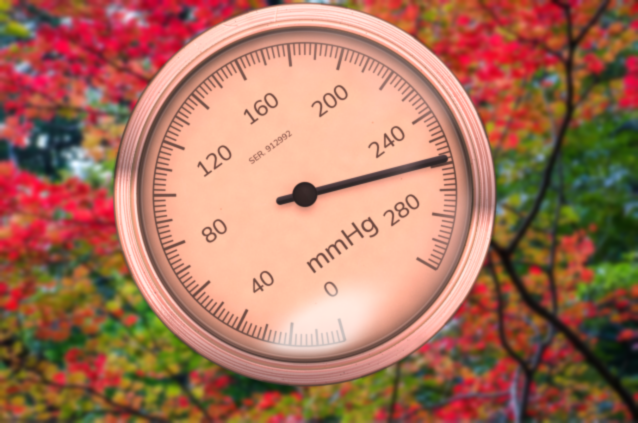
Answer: 258
